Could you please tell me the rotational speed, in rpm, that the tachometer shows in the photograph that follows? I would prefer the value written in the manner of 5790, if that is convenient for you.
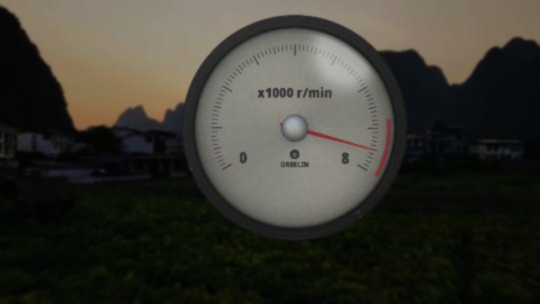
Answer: 7500
